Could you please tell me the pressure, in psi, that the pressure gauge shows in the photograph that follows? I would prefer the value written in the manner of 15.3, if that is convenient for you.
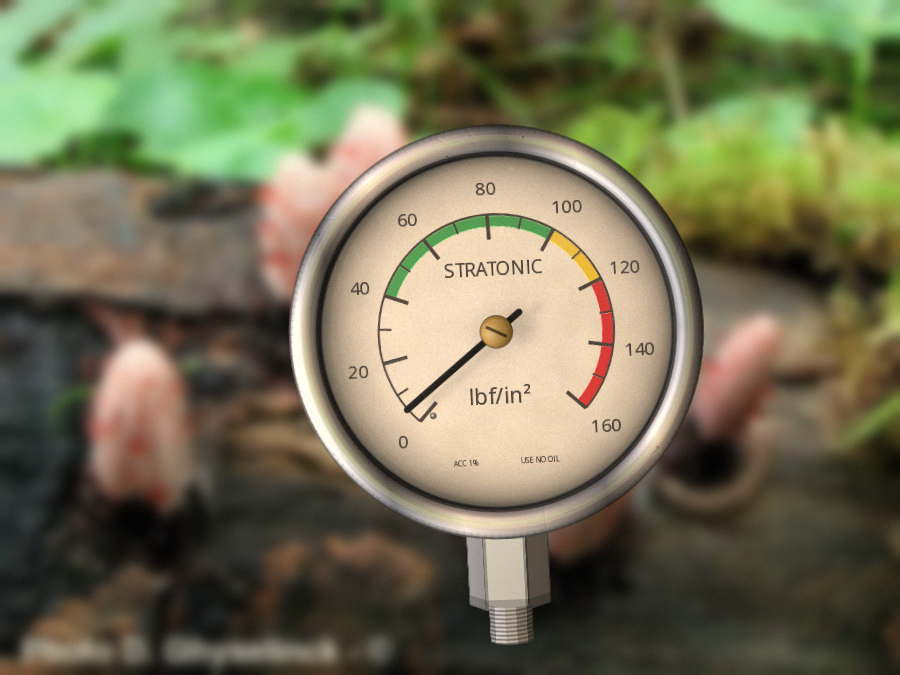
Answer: 5
